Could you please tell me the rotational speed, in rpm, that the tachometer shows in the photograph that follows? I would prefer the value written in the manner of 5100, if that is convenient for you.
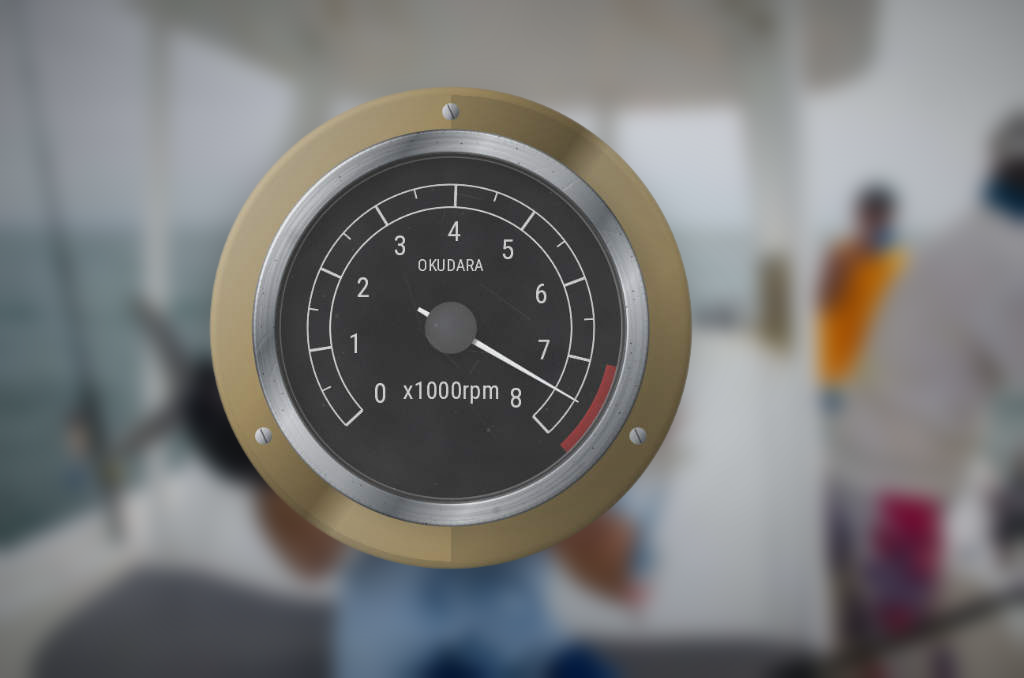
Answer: 7500
